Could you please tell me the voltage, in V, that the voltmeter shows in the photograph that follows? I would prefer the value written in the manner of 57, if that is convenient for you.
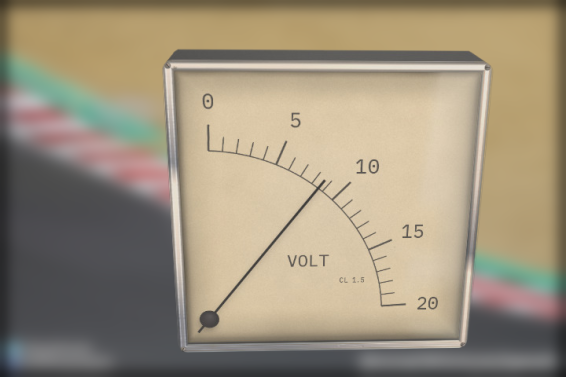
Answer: 8.5
